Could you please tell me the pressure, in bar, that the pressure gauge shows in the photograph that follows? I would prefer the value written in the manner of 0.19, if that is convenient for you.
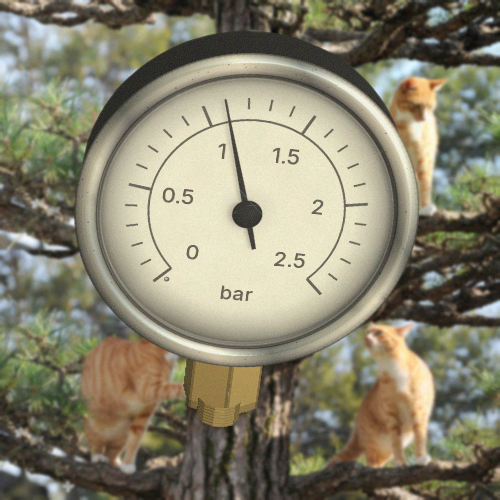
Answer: 1.1
